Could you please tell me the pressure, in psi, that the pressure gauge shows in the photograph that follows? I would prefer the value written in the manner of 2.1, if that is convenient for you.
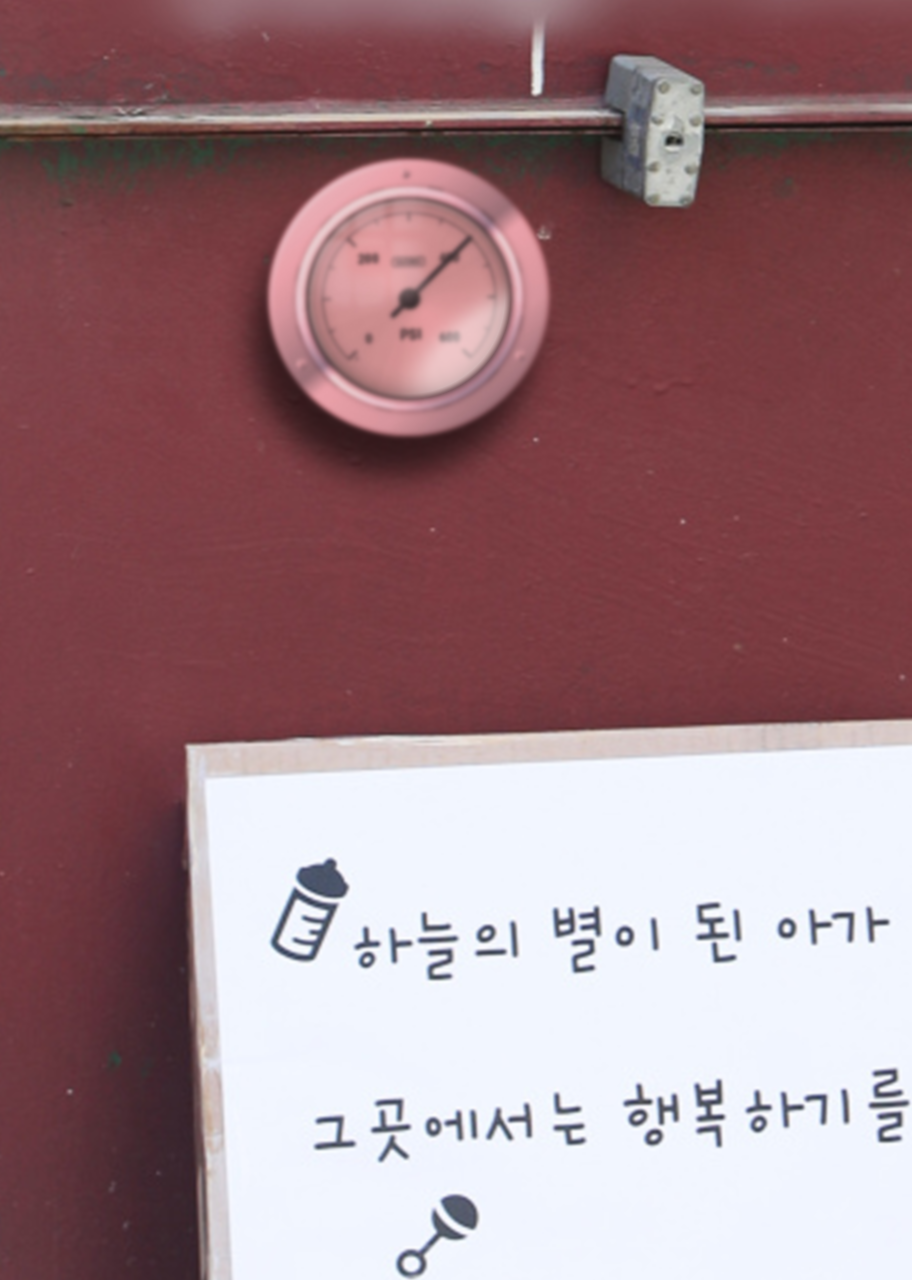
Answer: 400
